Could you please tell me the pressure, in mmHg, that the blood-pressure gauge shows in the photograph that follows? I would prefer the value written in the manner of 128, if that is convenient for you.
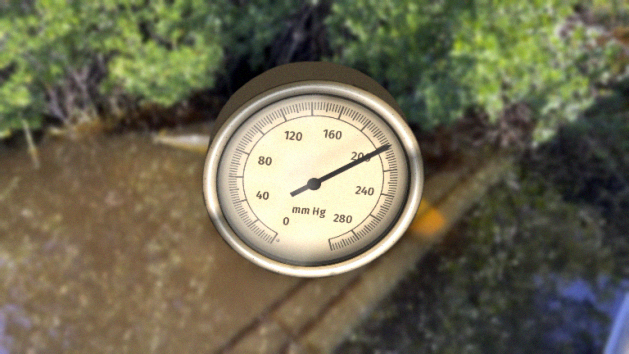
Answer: 200
